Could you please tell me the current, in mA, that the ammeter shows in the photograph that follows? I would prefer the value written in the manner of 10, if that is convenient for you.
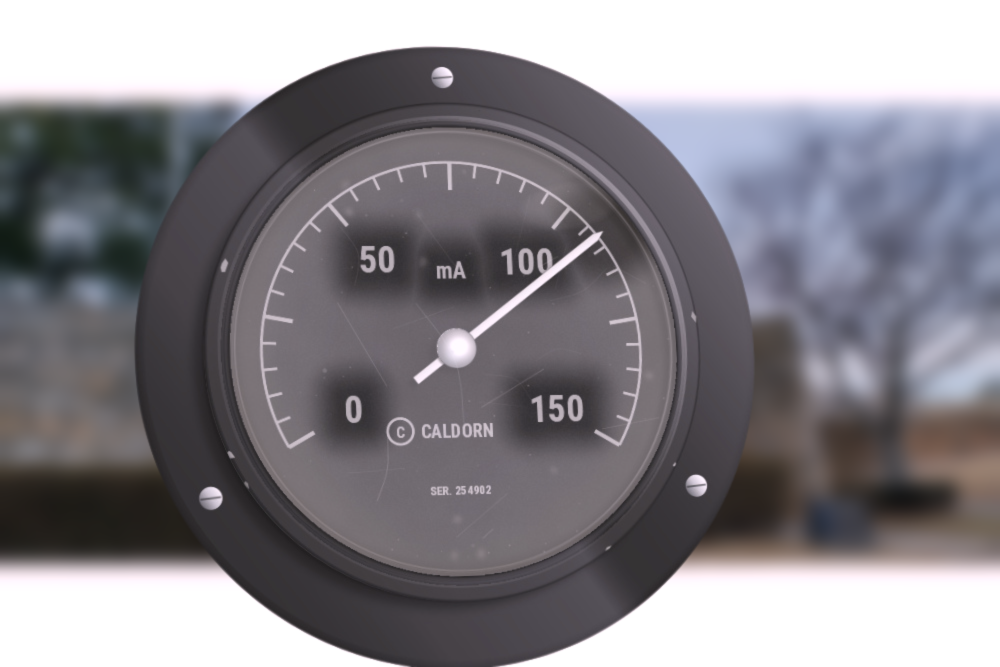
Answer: 107.5
